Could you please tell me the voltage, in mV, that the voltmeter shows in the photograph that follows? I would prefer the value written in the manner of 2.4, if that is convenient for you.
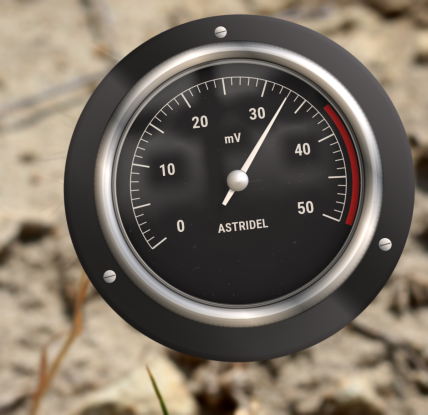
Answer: 33
